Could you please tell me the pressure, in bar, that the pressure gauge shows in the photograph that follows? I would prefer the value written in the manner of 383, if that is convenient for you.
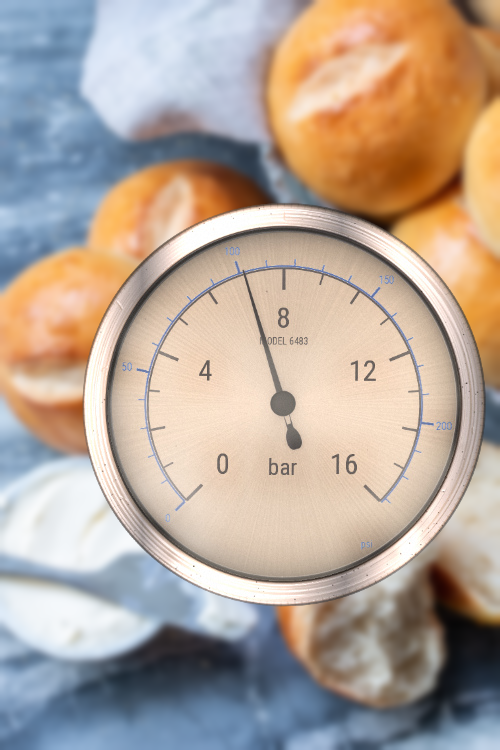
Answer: 7
